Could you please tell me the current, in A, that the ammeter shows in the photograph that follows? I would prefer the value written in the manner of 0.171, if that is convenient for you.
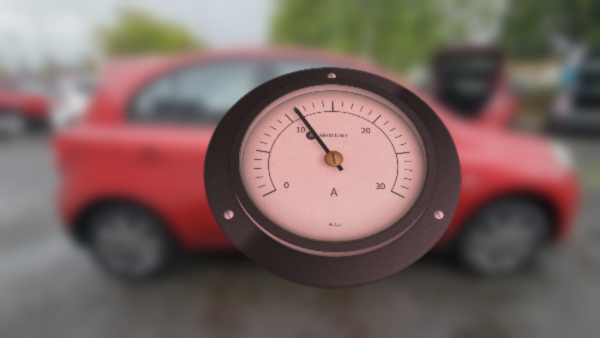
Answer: 11
